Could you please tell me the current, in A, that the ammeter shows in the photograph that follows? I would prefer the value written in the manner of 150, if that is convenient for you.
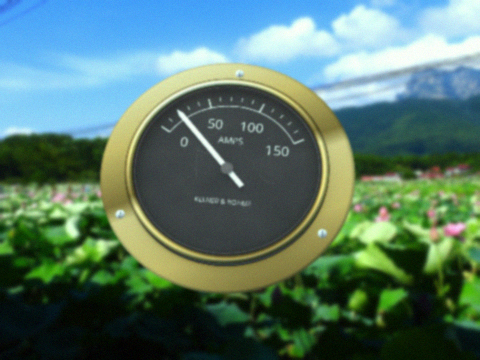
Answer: 20
